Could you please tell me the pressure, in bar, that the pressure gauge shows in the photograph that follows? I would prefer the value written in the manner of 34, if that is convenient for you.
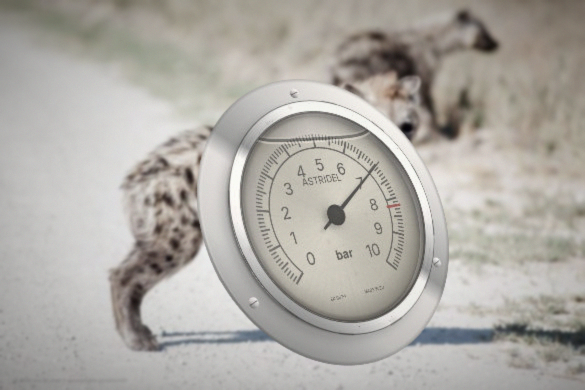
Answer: 7
